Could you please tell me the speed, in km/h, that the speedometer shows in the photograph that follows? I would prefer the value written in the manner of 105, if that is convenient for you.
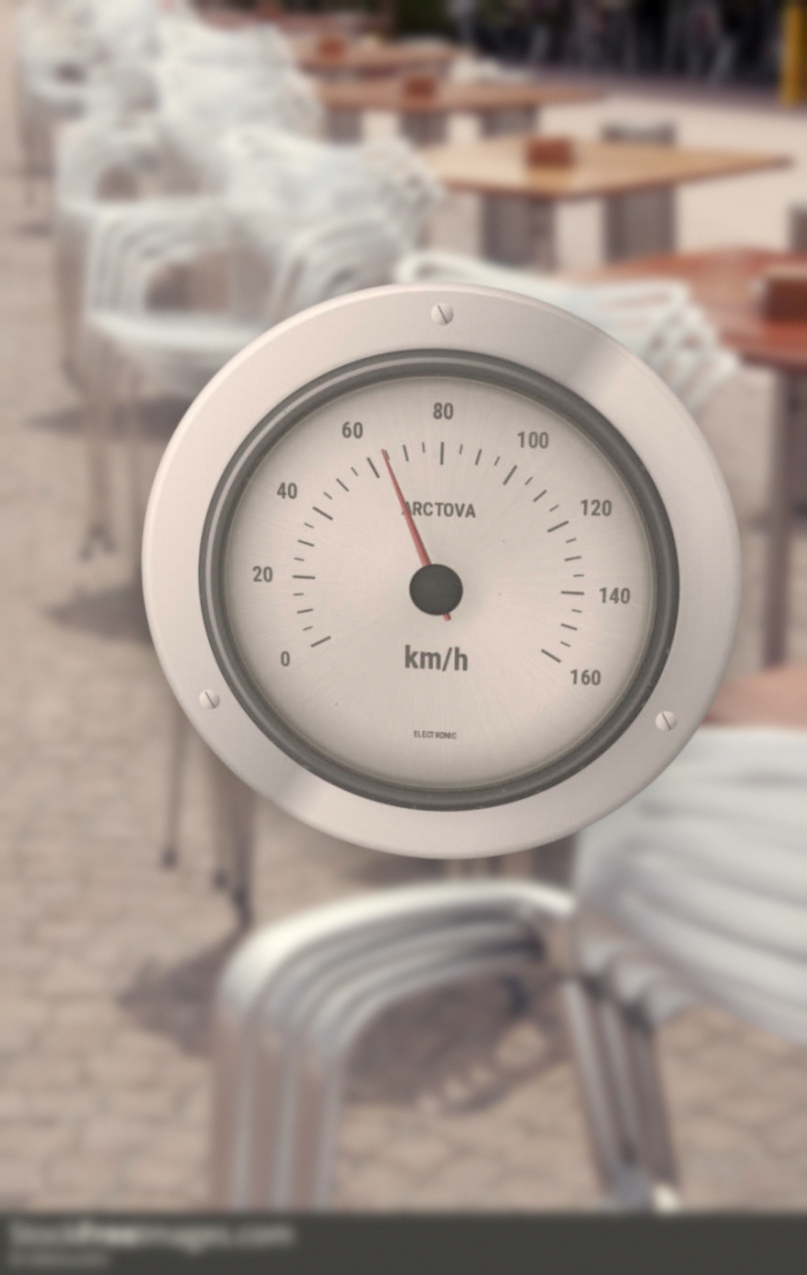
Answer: 65
